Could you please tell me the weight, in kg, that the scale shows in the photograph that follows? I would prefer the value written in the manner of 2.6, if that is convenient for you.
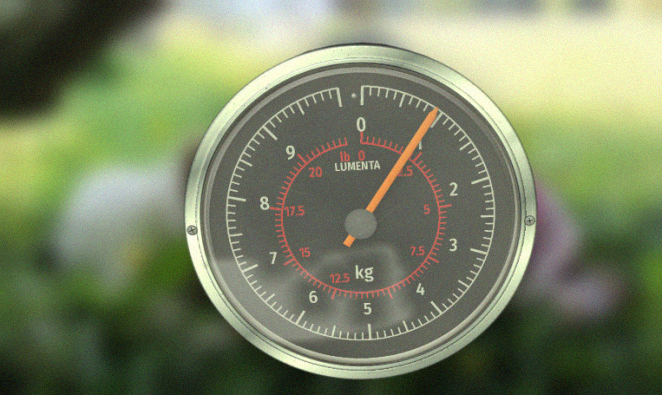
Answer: 0.9
